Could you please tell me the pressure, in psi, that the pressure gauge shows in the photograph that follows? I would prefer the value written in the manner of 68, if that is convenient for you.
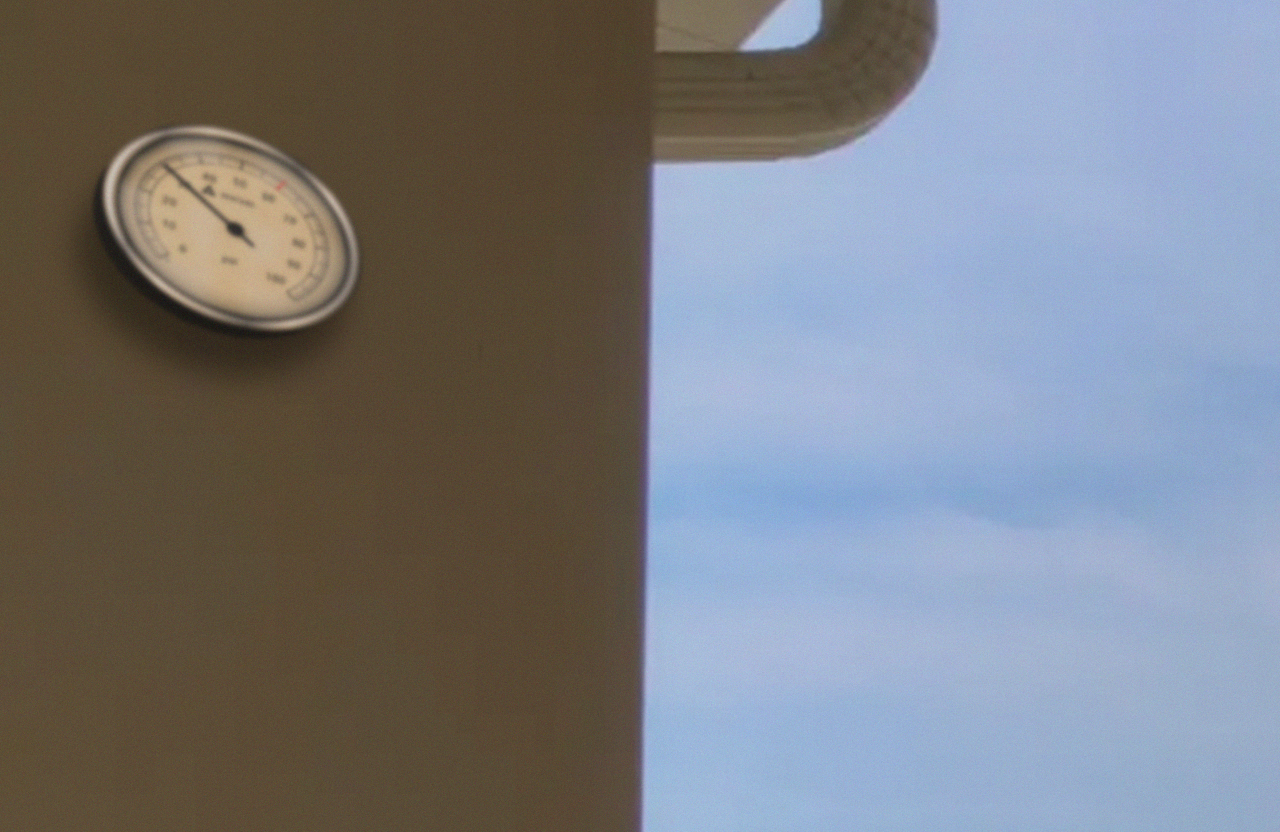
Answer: 30
